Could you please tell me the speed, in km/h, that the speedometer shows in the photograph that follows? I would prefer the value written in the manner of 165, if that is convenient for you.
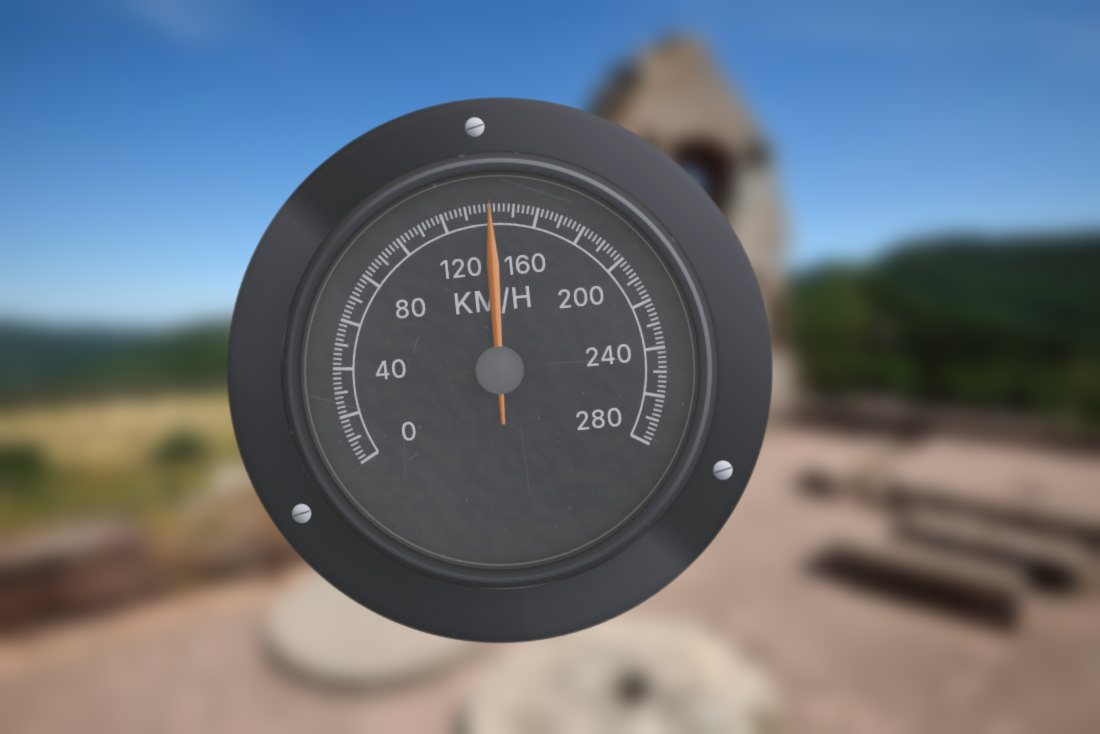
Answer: 140
